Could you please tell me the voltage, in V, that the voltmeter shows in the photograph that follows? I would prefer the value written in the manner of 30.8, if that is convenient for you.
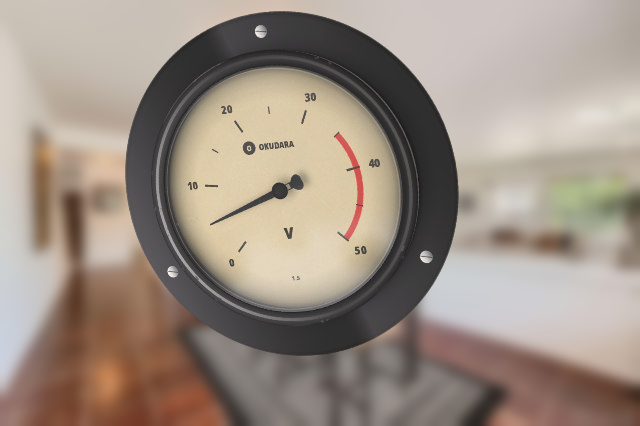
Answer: 5
